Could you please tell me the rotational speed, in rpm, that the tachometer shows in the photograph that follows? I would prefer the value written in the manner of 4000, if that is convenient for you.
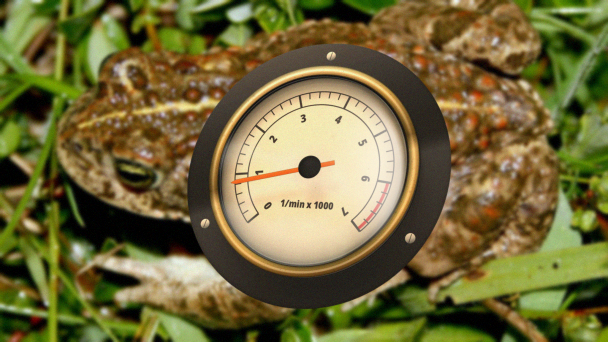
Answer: 800
